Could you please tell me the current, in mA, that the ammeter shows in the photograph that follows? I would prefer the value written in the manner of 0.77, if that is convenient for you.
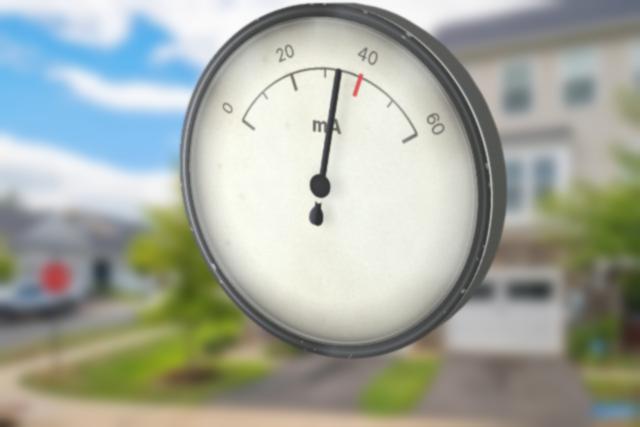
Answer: 35
